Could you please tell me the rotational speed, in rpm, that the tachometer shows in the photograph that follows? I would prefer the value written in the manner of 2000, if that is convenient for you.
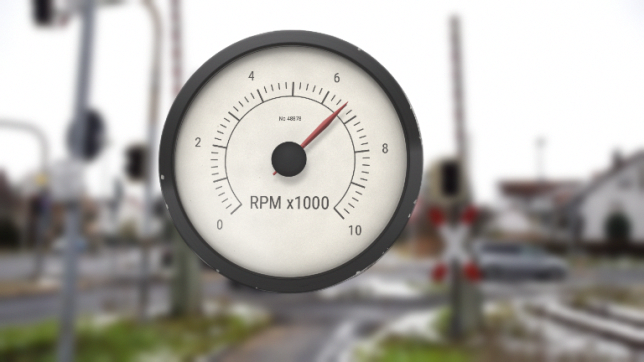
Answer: 6600
